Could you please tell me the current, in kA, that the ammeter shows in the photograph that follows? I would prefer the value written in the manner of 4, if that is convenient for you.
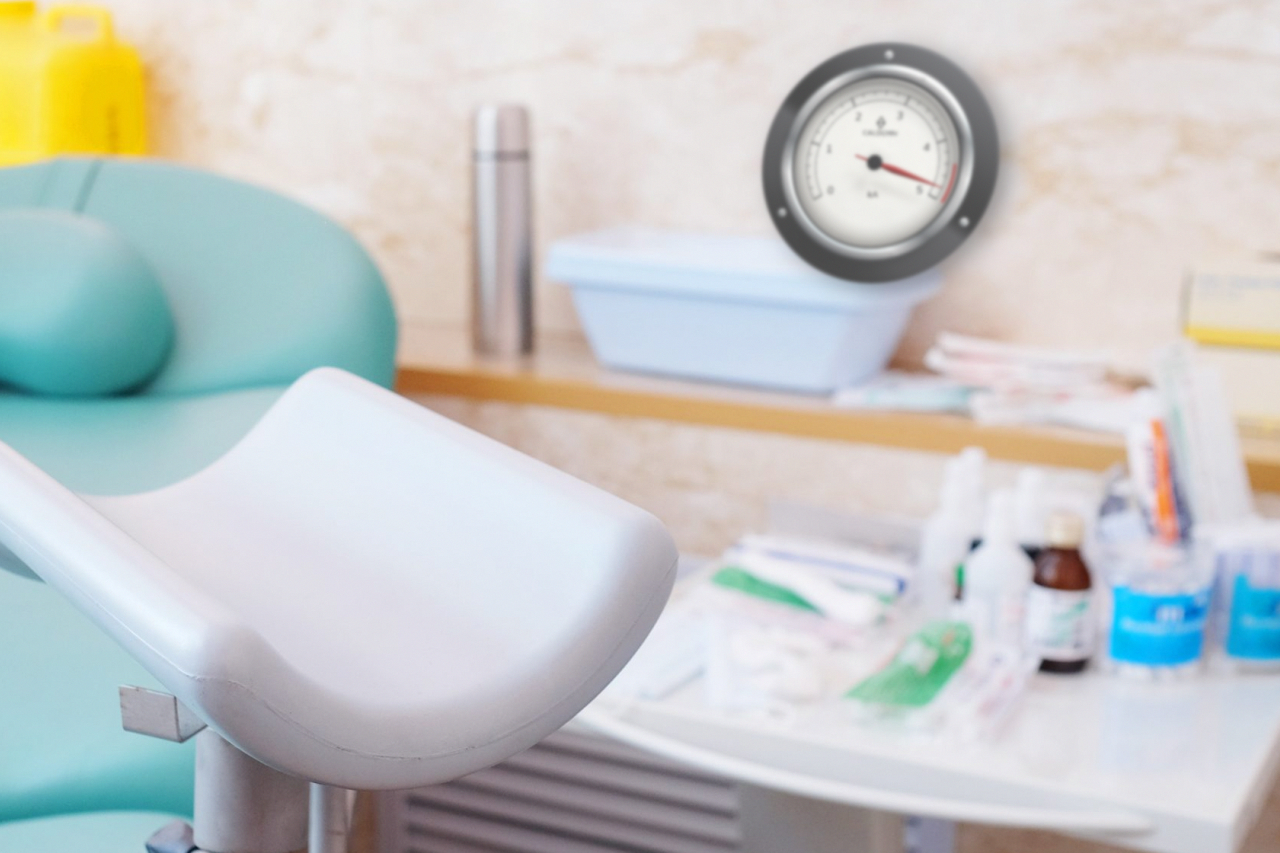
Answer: 4.8
